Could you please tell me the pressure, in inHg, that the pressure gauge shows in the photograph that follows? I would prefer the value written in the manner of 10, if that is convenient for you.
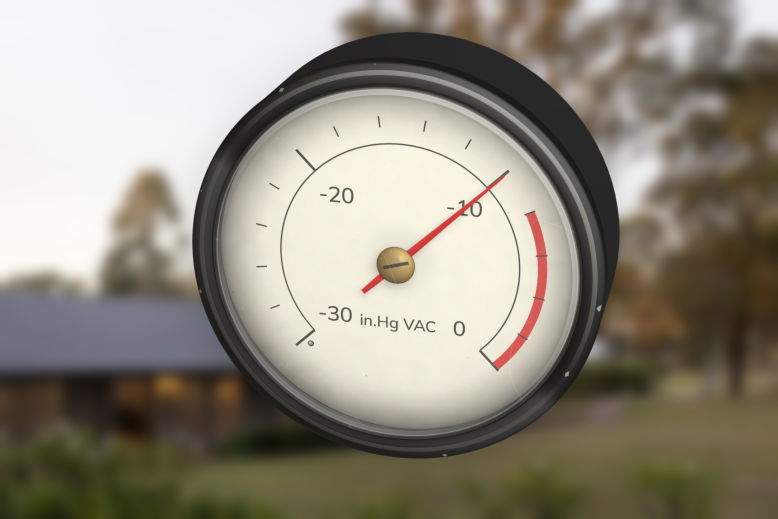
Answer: -10
